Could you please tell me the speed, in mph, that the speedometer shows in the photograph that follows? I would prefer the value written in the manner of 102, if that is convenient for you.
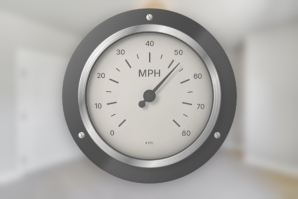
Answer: 52.5
